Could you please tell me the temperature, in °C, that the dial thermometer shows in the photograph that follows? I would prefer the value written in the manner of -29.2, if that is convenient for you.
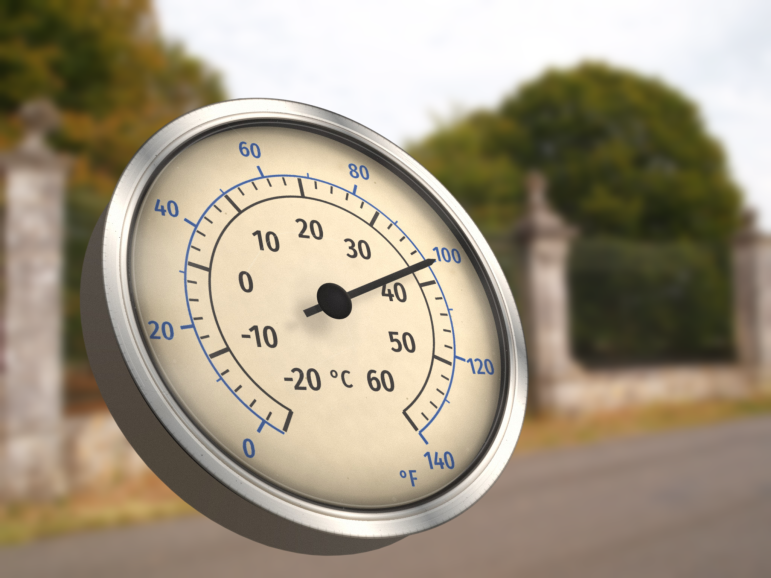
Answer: 38
